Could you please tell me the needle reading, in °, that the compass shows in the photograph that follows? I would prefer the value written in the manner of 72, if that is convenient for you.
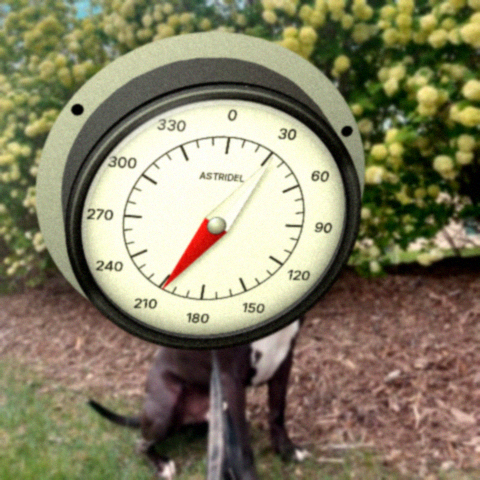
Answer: 210
